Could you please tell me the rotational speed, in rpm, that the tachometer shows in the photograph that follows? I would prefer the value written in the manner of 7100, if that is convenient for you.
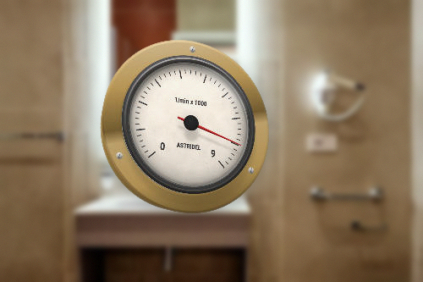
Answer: 8000
